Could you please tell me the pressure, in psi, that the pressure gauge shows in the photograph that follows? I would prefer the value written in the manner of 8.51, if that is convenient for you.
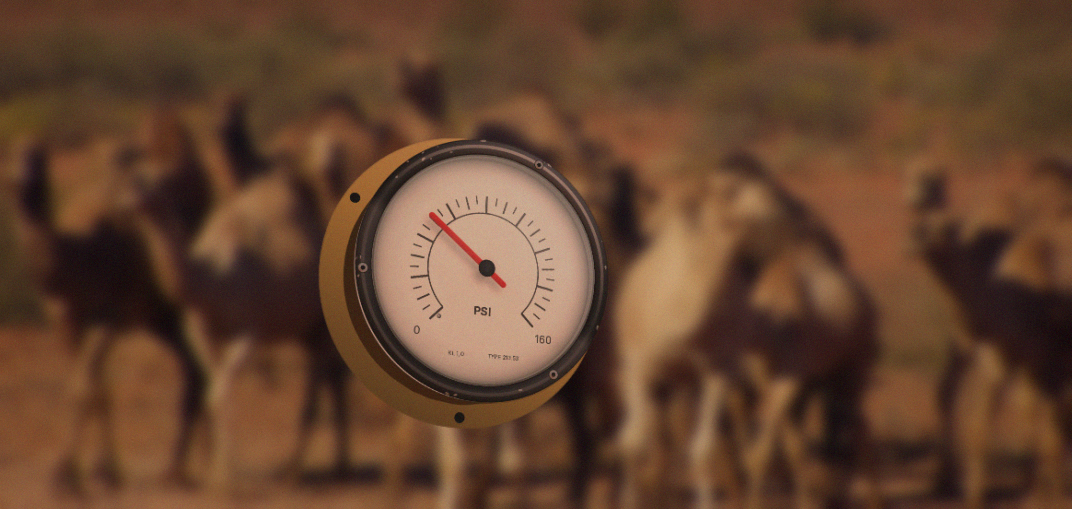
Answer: 50
